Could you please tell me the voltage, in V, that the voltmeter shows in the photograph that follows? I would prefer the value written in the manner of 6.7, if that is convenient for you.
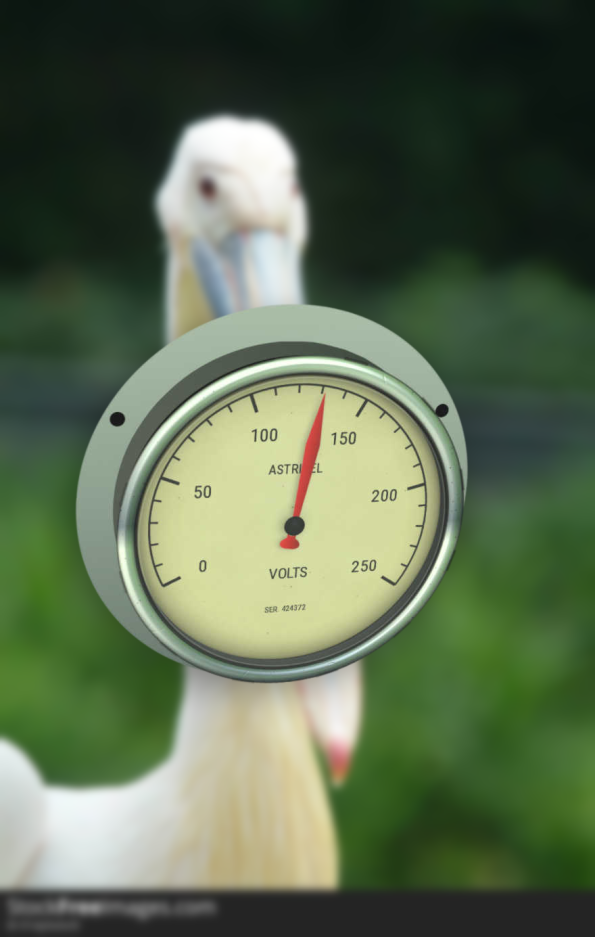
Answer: 130
